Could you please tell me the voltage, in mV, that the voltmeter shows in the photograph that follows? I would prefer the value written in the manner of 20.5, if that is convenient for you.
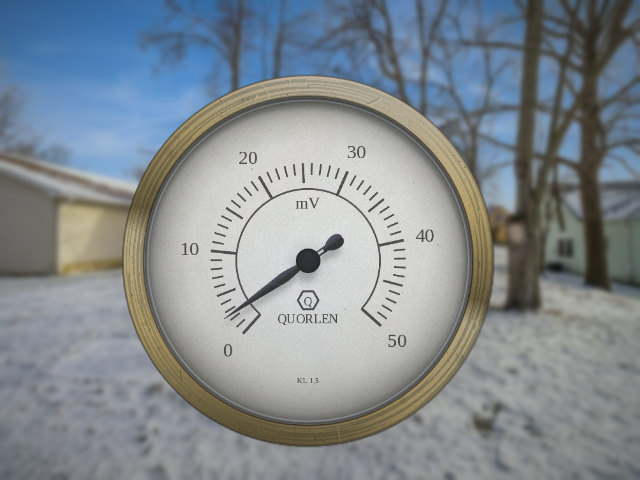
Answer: 2.5
